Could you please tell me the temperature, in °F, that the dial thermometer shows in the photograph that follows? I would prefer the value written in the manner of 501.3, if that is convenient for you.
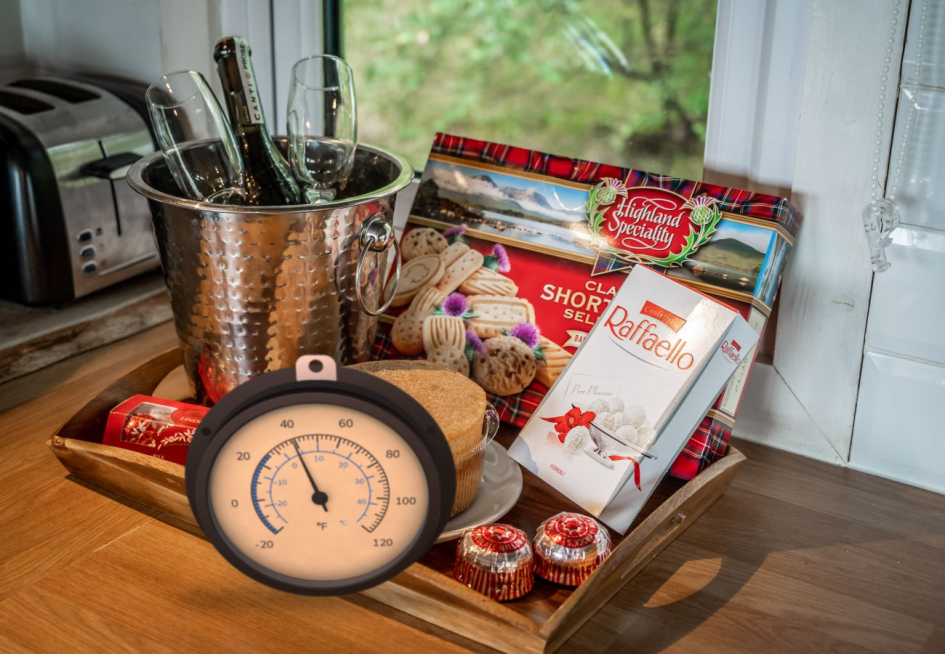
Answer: 40
